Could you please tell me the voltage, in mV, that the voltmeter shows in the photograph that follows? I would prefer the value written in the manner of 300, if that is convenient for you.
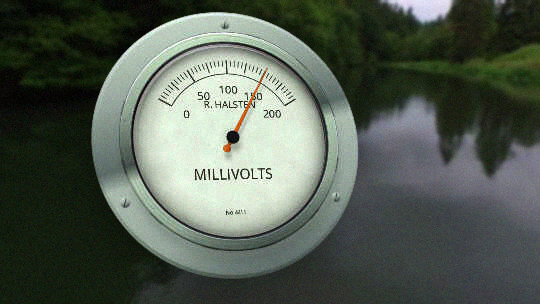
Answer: 150
